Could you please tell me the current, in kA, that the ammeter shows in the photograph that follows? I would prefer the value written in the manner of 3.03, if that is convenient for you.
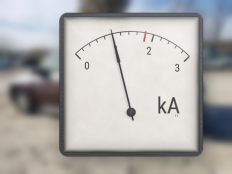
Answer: 1
